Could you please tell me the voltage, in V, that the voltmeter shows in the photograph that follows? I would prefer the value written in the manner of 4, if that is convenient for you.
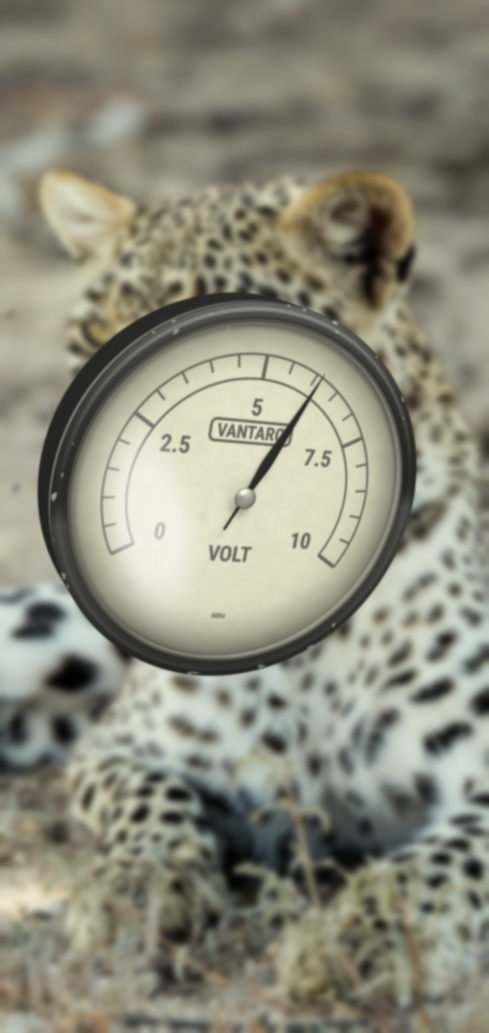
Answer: 6
